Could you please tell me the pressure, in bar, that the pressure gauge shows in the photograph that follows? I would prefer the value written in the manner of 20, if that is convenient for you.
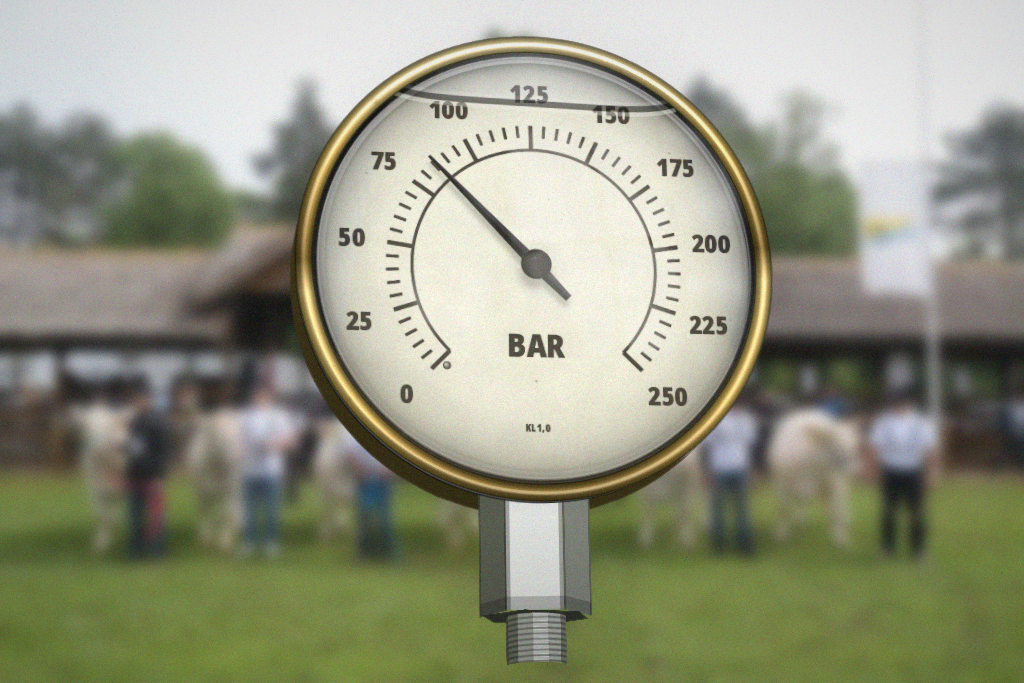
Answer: 85
